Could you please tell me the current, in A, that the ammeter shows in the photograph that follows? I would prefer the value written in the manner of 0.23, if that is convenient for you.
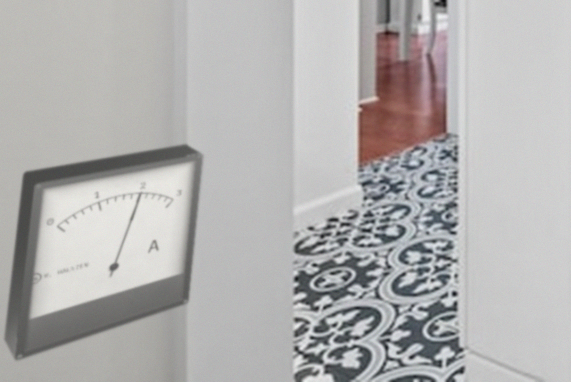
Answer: 2
